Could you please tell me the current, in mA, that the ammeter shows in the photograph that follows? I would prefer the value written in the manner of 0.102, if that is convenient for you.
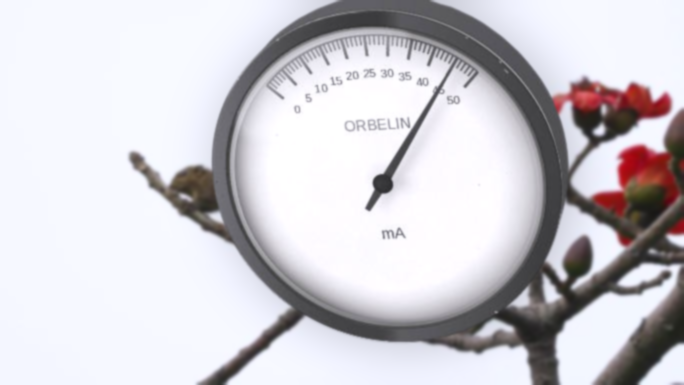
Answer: 45
